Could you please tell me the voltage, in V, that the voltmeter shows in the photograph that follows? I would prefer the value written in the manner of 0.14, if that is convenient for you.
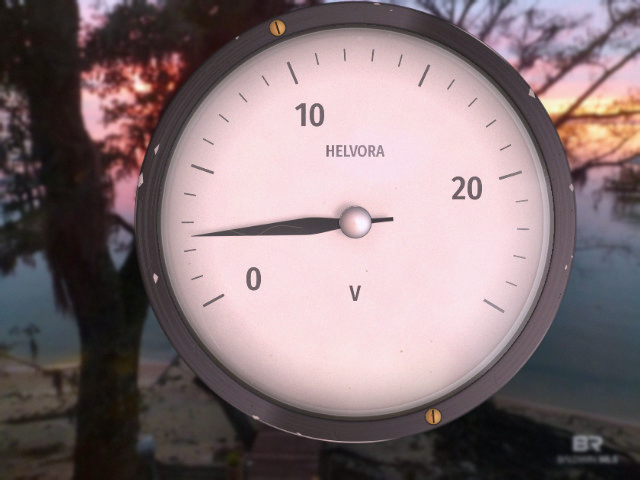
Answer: 2.5
